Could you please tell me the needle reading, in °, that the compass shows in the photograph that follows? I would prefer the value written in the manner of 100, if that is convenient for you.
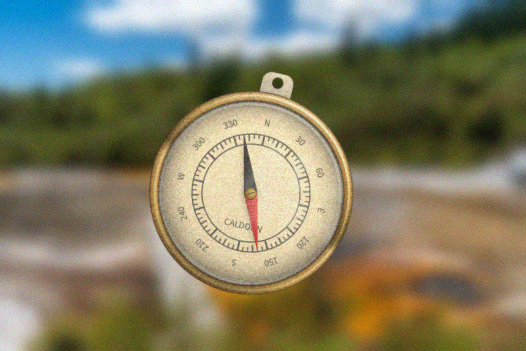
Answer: 160
